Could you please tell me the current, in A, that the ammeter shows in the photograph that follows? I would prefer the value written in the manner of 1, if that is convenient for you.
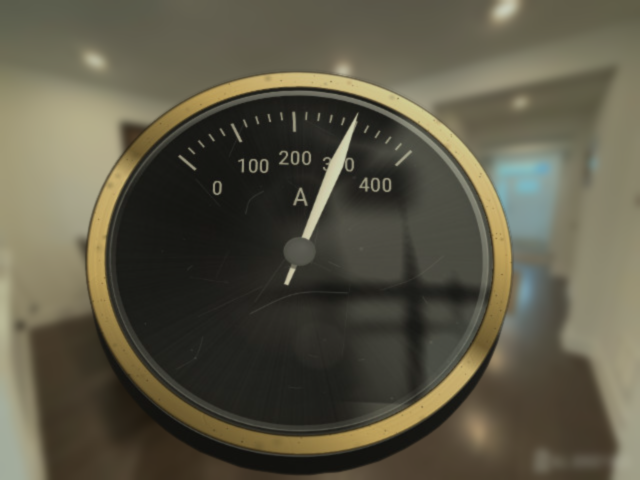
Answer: 300
